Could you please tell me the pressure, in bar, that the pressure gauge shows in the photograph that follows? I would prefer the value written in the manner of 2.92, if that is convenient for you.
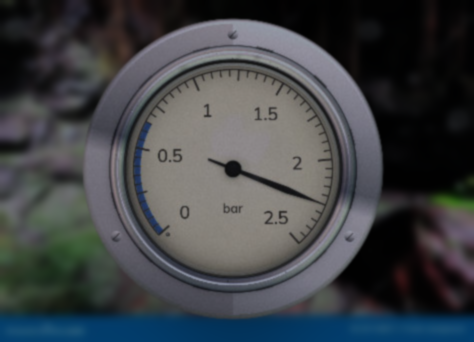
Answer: 2.25
